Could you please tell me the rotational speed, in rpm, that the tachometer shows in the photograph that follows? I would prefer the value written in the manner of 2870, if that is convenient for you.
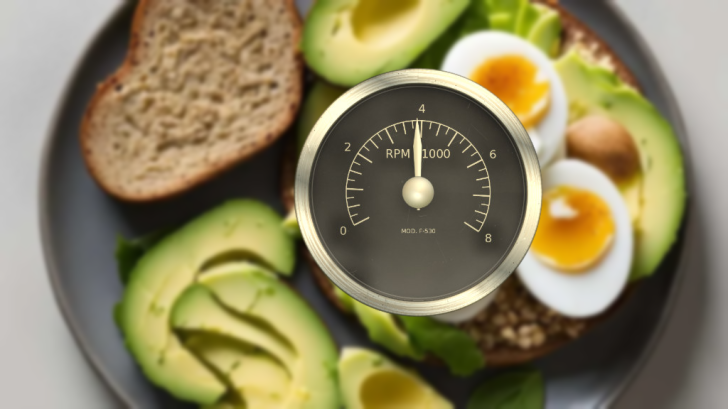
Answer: 3875
